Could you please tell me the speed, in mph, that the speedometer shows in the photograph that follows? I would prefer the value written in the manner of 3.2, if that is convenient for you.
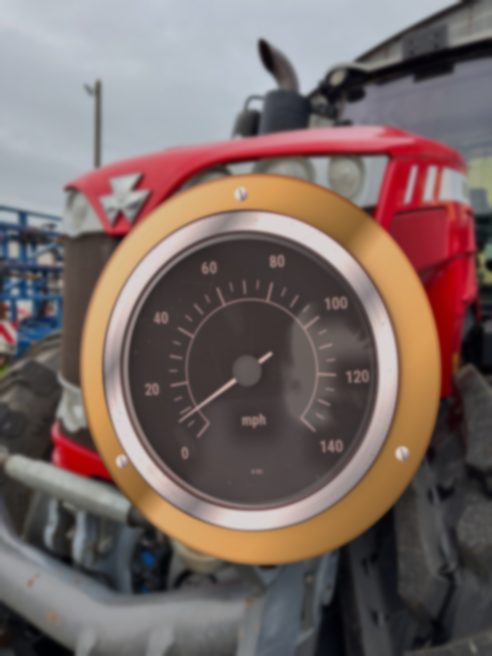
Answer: 7.5
